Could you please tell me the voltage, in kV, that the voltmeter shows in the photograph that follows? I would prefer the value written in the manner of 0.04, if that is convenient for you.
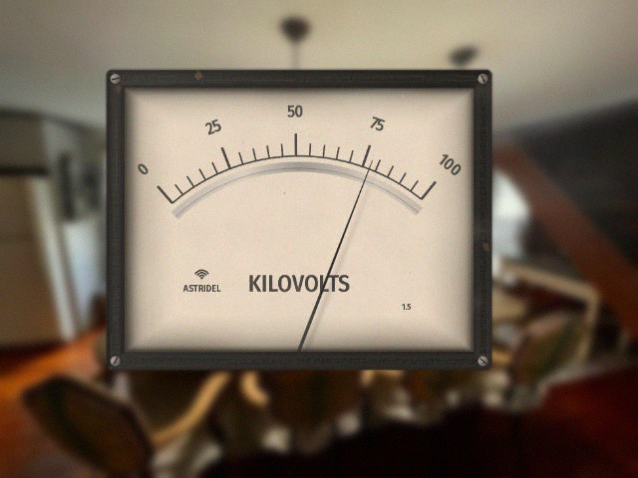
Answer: 77.5
